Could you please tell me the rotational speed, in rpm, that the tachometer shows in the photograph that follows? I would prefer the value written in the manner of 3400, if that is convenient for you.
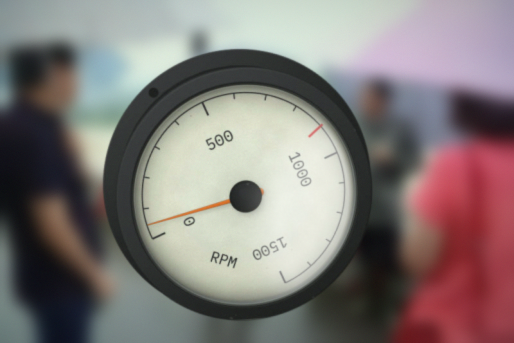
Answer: 50
